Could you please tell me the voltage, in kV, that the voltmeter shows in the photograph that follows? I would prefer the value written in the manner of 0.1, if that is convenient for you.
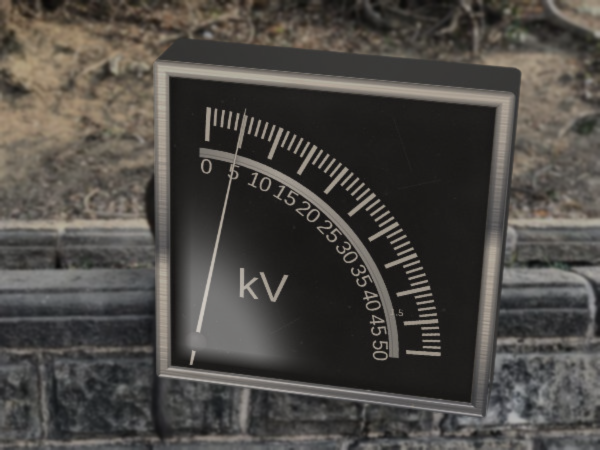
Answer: 5
